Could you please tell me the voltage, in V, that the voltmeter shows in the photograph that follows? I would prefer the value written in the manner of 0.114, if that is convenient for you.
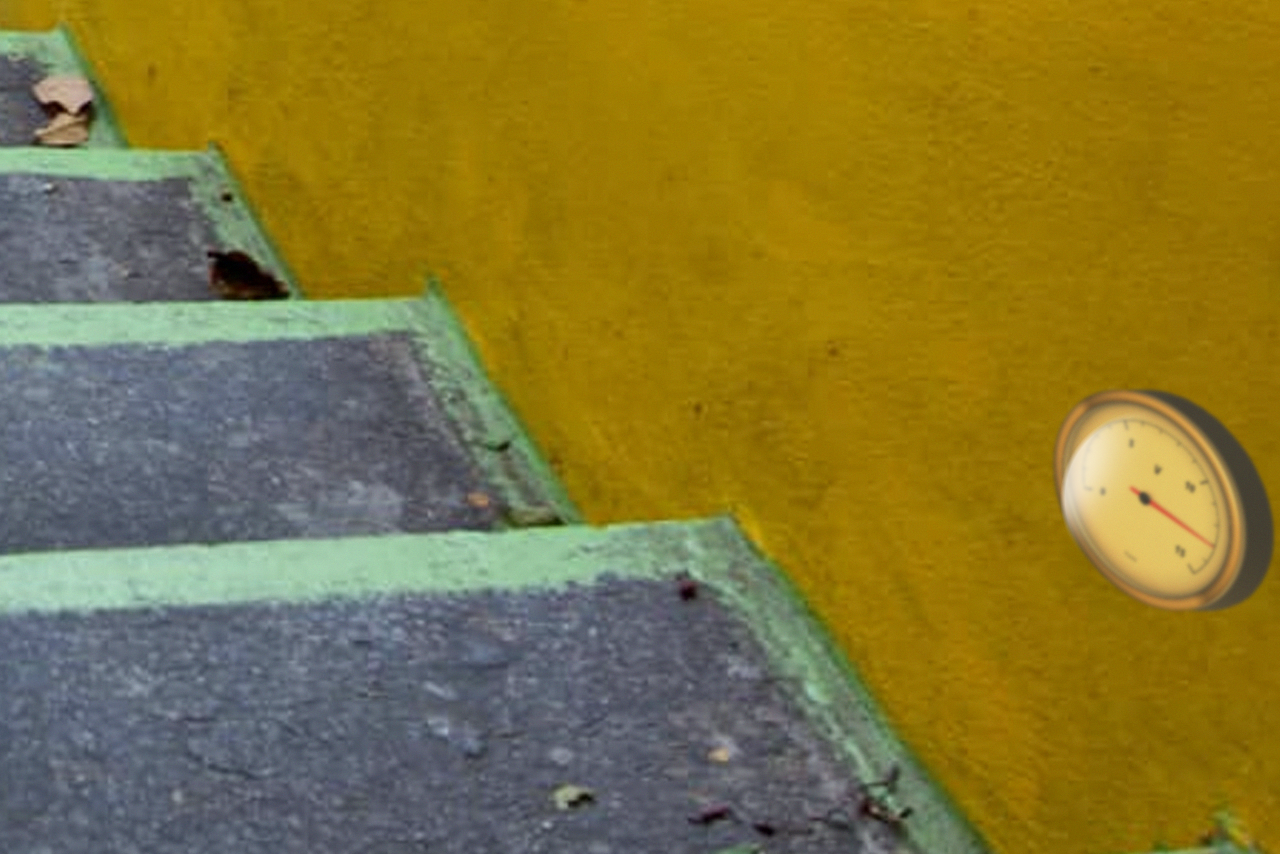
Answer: 13
